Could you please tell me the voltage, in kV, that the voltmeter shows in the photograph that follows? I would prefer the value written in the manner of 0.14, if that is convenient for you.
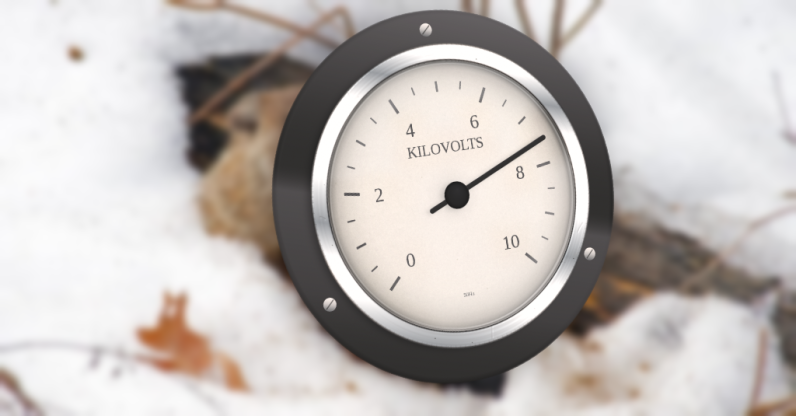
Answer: 7.5
